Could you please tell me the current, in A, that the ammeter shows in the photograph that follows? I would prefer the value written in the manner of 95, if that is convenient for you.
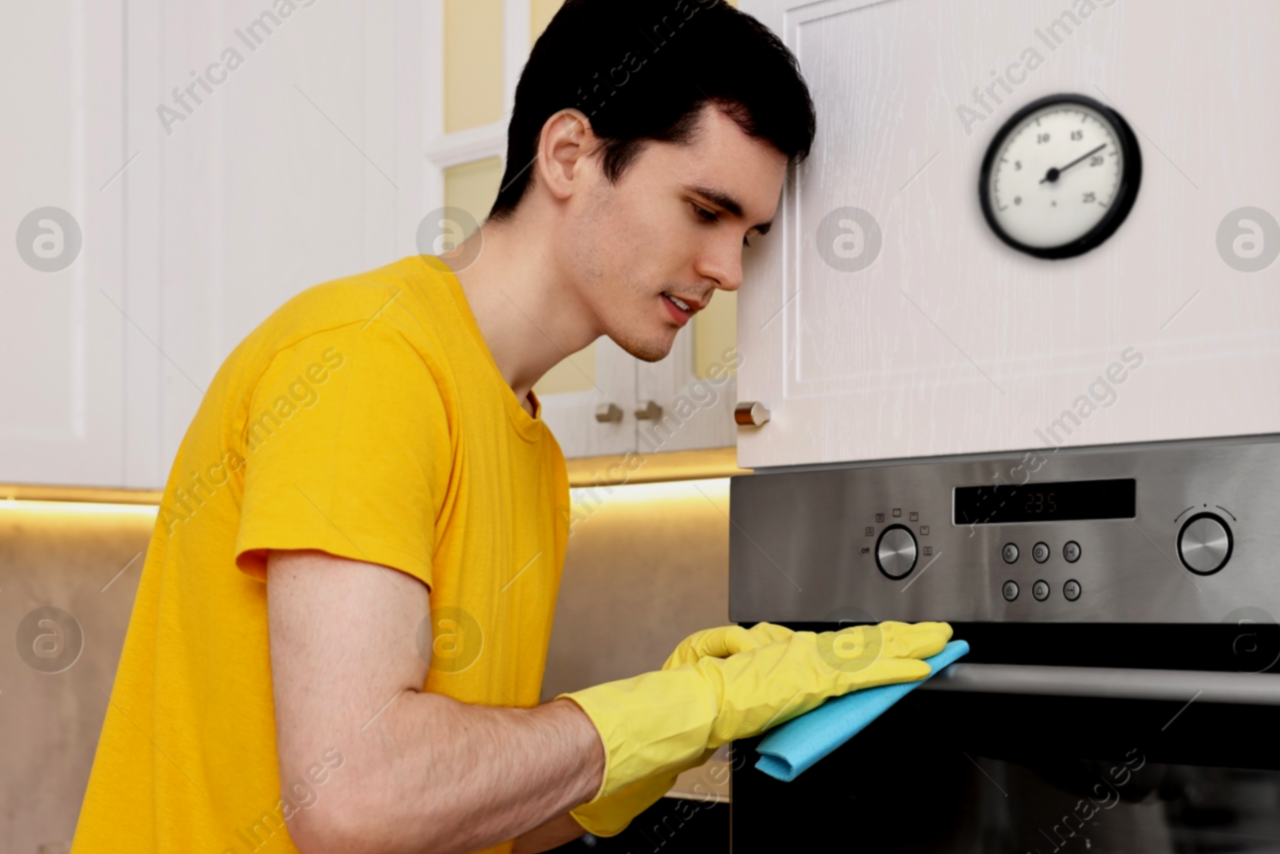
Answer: 19
